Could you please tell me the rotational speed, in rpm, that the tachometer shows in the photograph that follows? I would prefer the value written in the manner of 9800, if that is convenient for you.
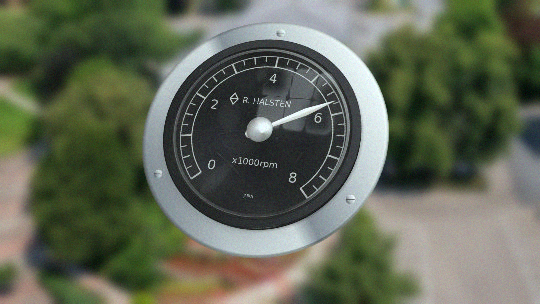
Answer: 5750
